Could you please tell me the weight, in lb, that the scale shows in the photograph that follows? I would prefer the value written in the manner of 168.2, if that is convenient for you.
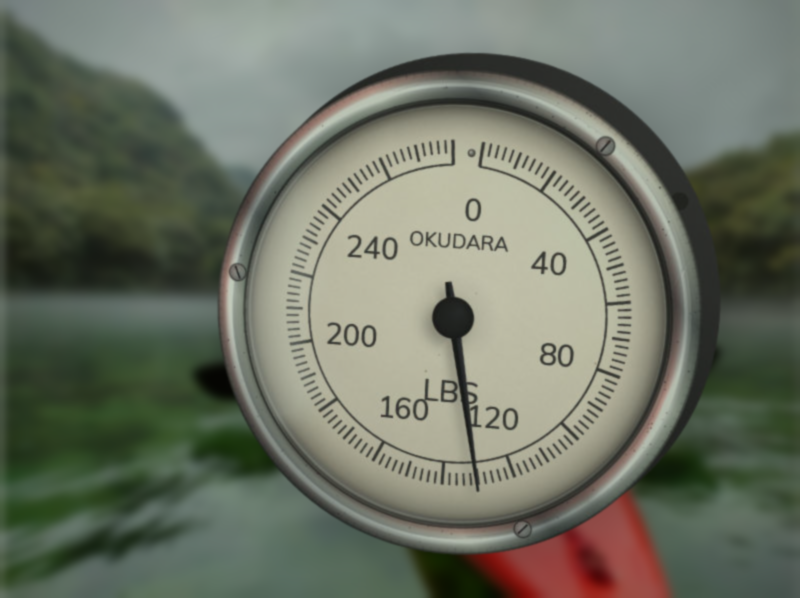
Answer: 130
